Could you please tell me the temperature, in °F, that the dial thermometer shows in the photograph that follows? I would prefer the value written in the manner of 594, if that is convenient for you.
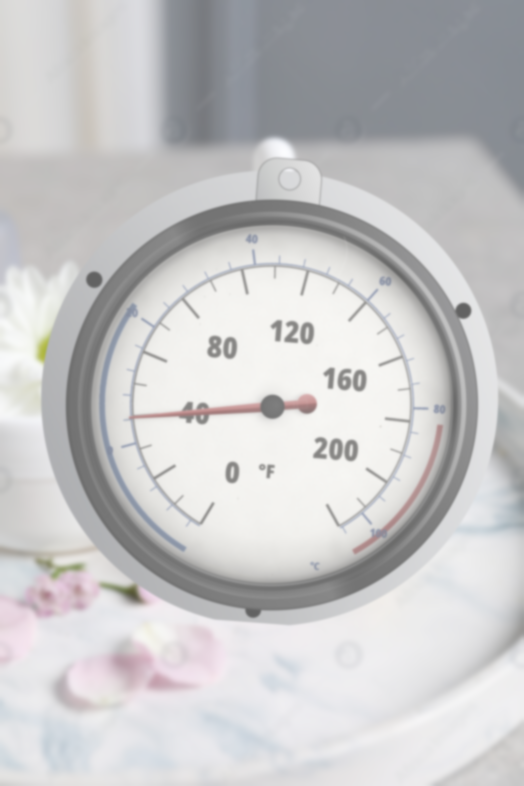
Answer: 40
